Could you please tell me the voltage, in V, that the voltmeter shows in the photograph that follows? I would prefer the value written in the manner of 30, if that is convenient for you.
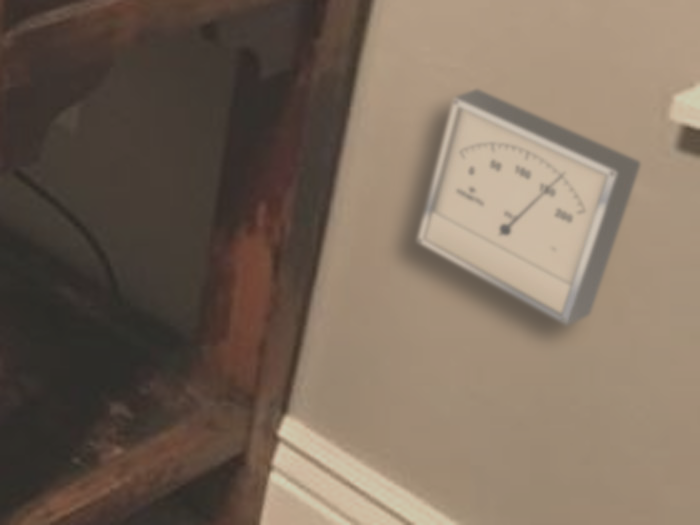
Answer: 150
